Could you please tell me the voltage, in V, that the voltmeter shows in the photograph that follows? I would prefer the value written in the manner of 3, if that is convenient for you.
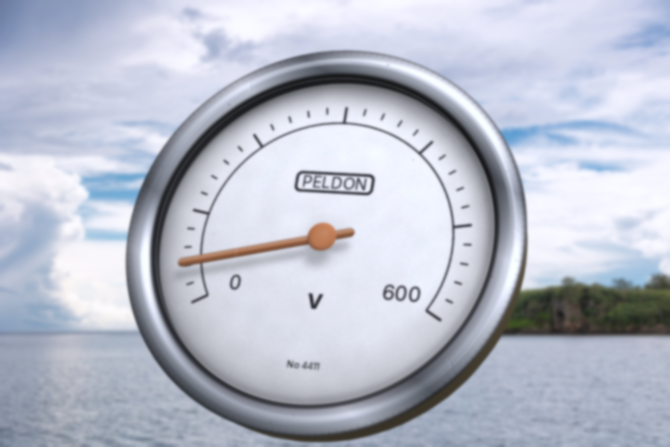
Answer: 40
